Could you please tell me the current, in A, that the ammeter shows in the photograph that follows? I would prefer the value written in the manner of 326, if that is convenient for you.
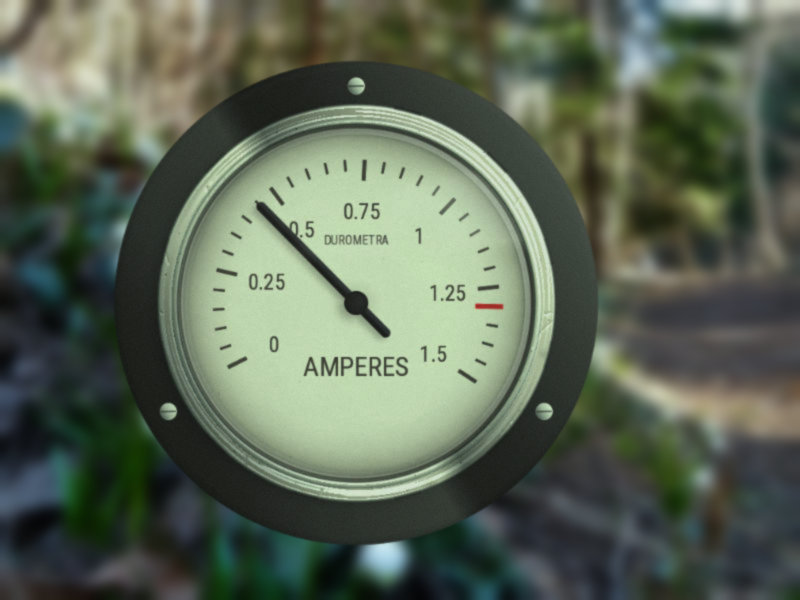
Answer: 0.45
